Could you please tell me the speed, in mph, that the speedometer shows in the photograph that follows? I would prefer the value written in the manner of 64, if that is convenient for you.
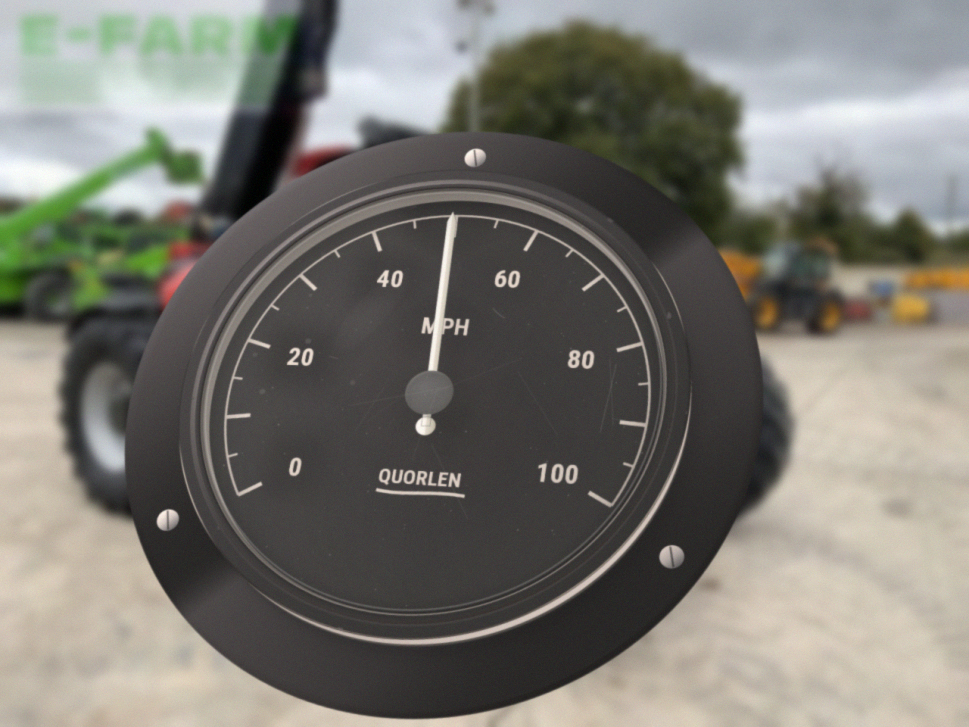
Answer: 50
